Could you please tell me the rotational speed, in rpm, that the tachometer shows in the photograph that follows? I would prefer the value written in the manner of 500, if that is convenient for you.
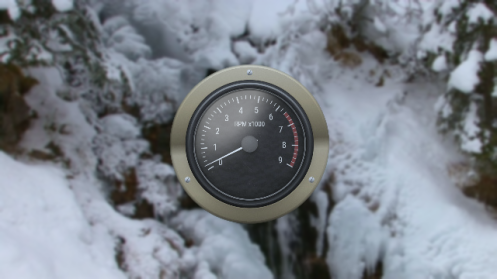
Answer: 200
